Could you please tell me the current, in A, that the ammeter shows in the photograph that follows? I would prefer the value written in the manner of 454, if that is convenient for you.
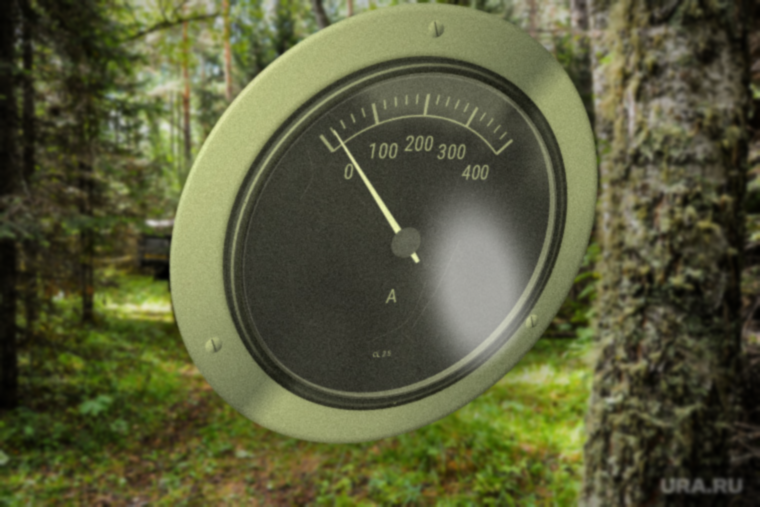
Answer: 20
